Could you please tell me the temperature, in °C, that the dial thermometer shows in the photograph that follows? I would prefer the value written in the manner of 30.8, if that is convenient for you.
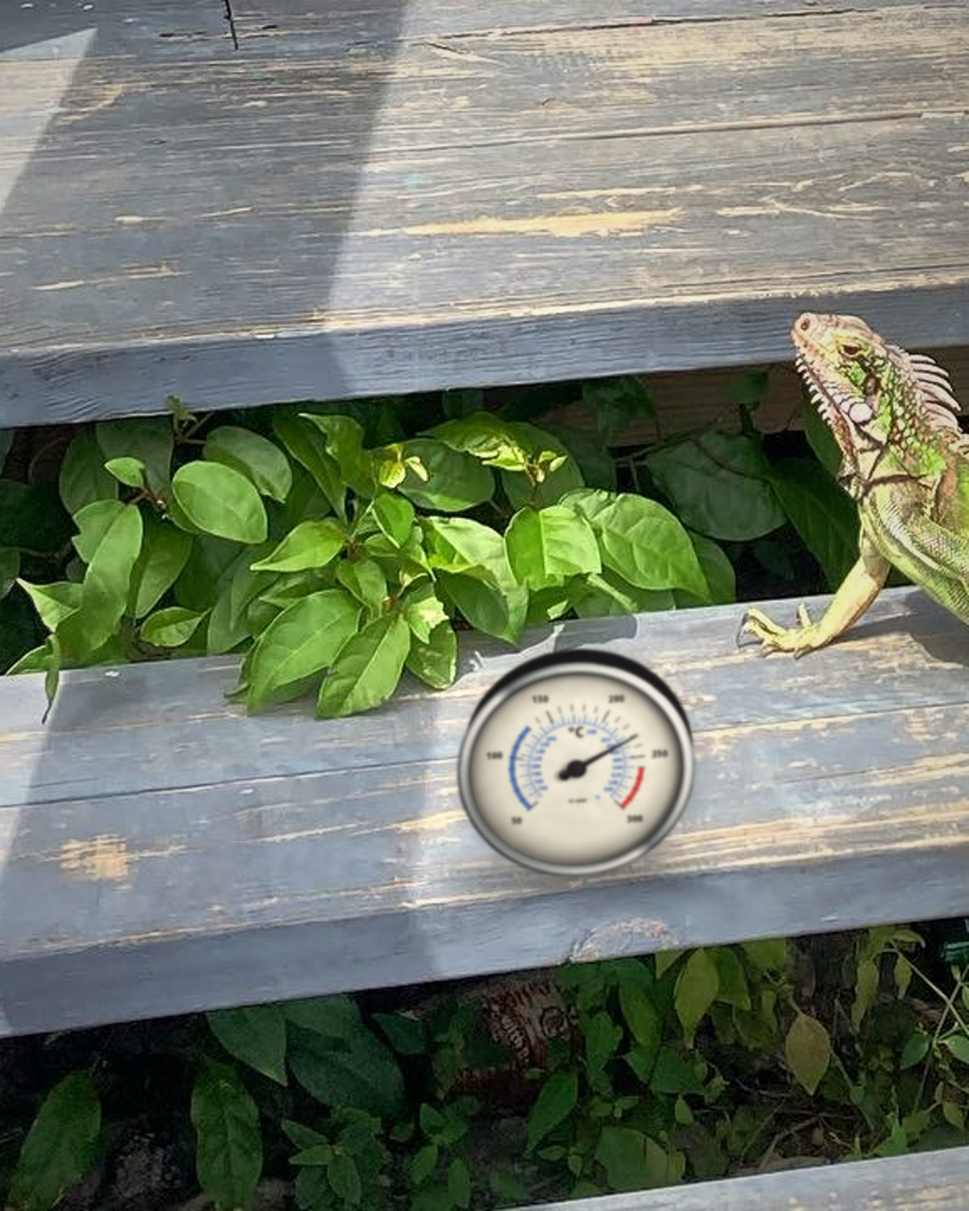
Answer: 230
